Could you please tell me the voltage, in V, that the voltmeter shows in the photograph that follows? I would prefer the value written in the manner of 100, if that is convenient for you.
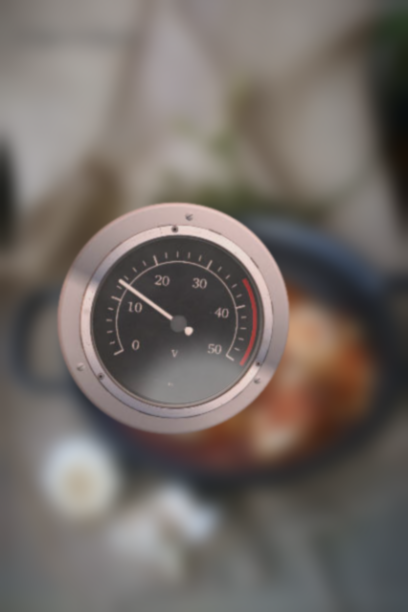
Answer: 13
